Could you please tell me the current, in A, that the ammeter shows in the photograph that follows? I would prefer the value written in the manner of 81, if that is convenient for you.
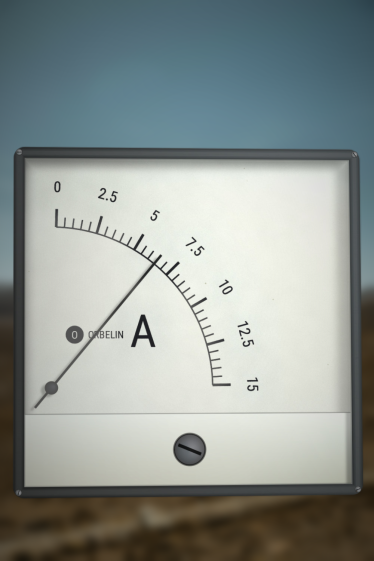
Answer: 6.5
